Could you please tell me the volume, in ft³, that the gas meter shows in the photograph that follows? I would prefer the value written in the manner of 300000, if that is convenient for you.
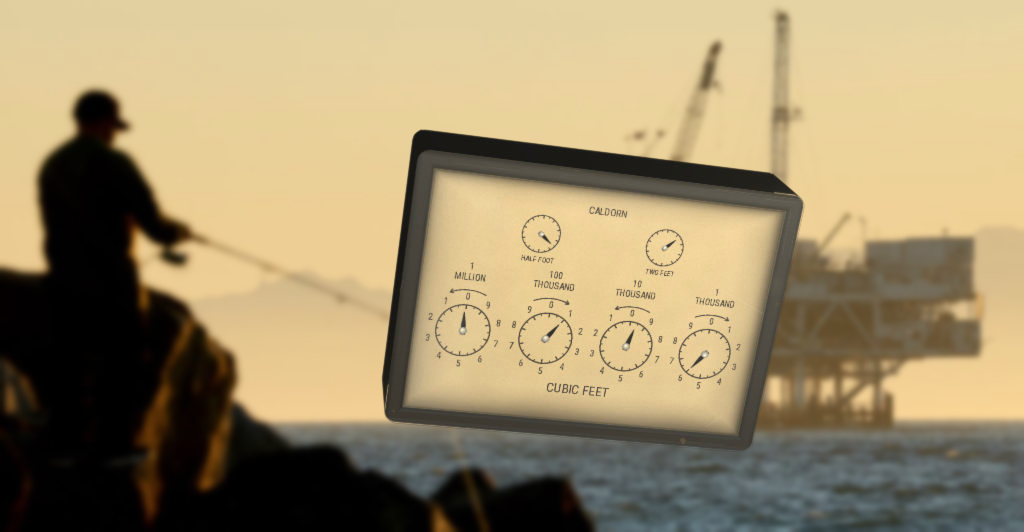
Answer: 9600
